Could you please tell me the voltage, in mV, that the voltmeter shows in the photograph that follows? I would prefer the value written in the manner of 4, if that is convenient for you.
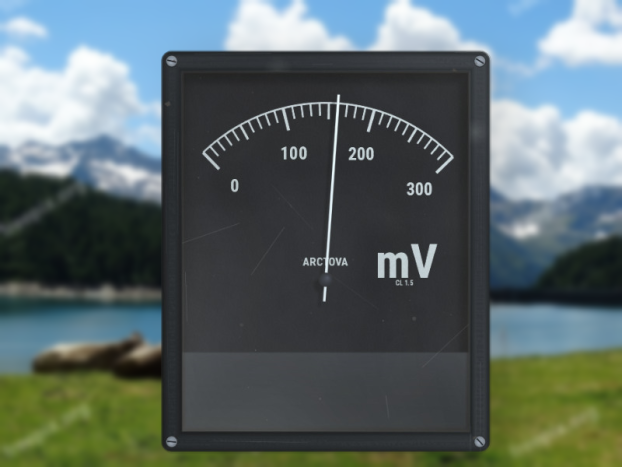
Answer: 160
